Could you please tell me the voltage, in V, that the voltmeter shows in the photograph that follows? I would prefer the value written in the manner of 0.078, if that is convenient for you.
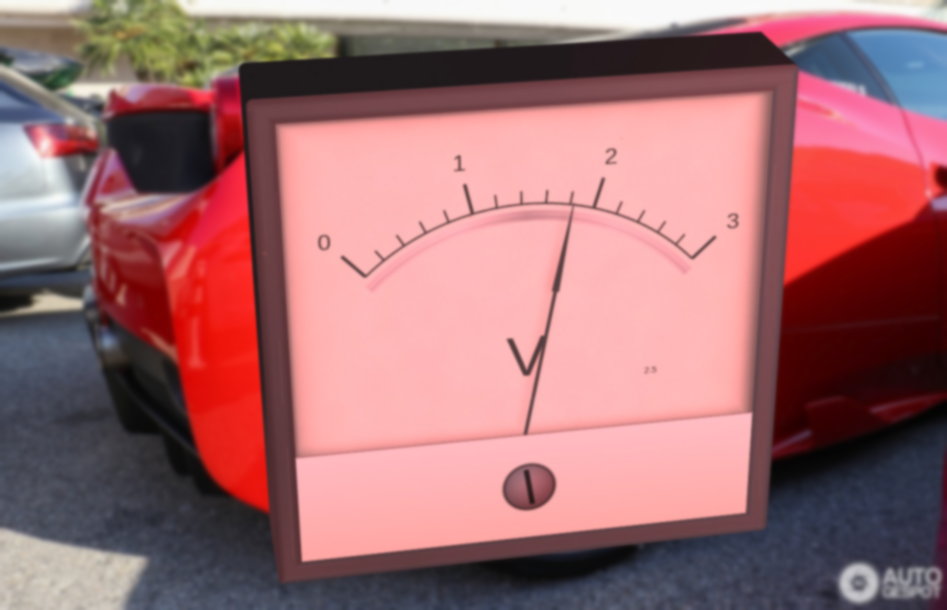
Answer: 1.8
